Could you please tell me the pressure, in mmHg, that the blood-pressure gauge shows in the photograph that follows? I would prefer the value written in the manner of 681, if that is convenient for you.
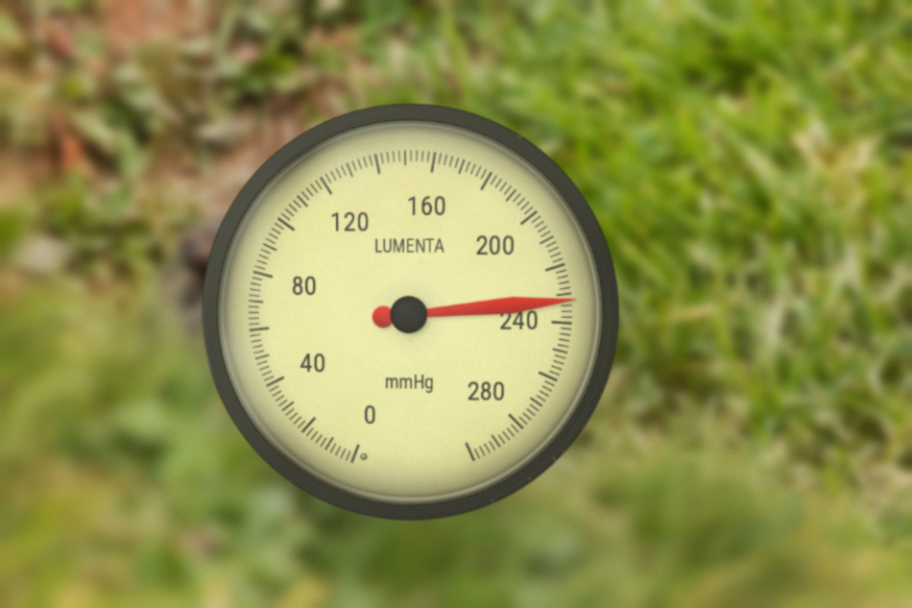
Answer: 232
